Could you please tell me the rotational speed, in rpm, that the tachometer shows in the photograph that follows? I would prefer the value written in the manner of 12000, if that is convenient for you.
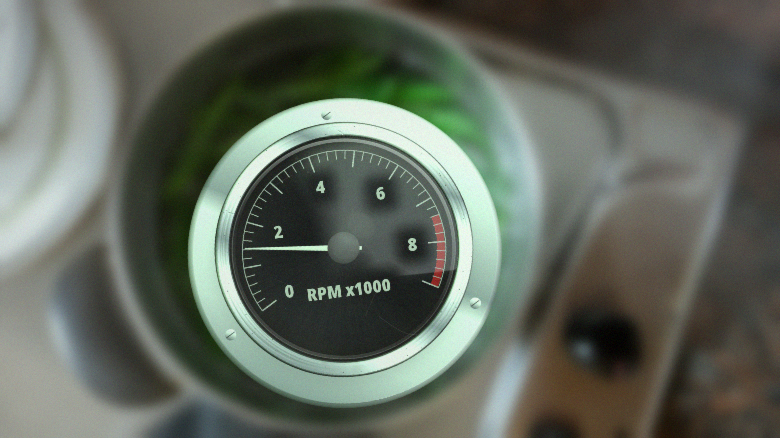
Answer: 1400
